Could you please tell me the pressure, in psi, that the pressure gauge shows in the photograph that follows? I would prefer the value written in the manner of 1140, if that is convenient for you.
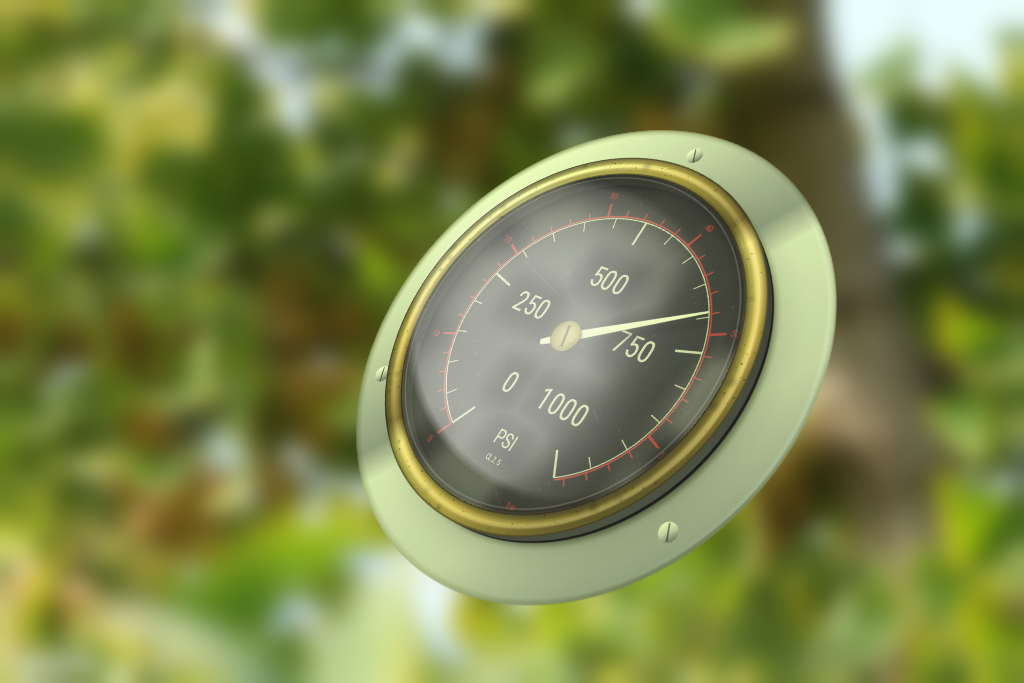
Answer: 700
